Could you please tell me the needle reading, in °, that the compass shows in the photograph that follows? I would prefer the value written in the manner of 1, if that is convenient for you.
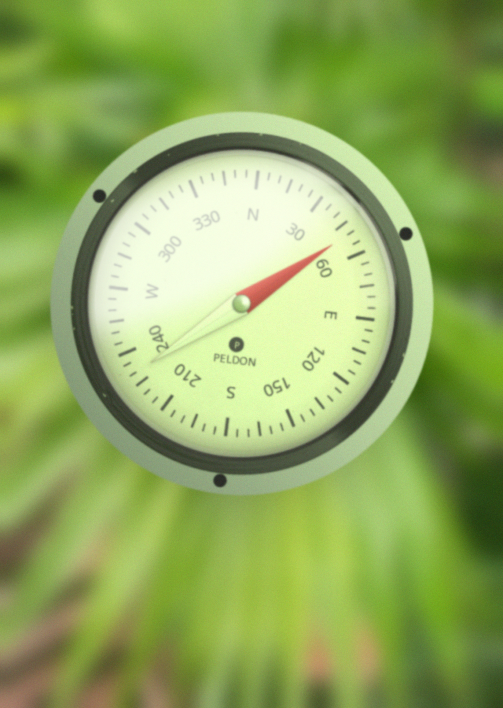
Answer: 50
